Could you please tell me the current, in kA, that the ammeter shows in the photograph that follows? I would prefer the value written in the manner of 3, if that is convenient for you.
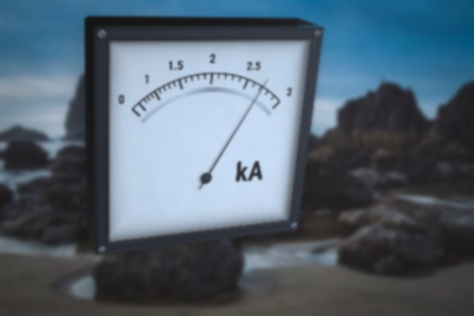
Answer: 2.7
